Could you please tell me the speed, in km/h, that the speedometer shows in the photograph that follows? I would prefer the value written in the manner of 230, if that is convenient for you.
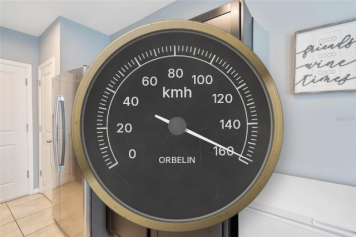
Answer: 158
